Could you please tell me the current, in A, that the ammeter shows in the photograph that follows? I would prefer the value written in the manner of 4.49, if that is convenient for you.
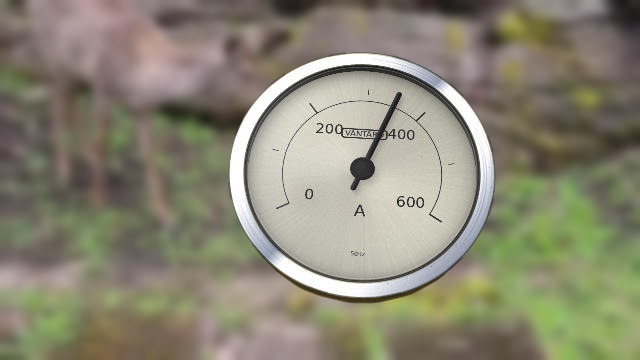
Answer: 350
